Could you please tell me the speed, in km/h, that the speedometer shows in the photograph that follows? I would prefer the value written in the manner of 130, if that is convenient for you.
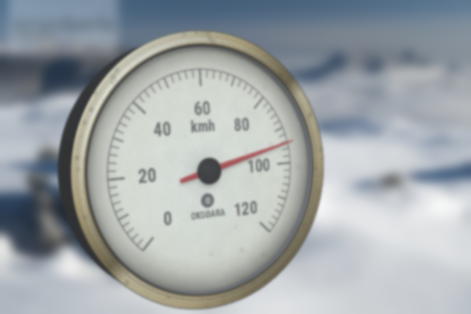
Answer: 94
